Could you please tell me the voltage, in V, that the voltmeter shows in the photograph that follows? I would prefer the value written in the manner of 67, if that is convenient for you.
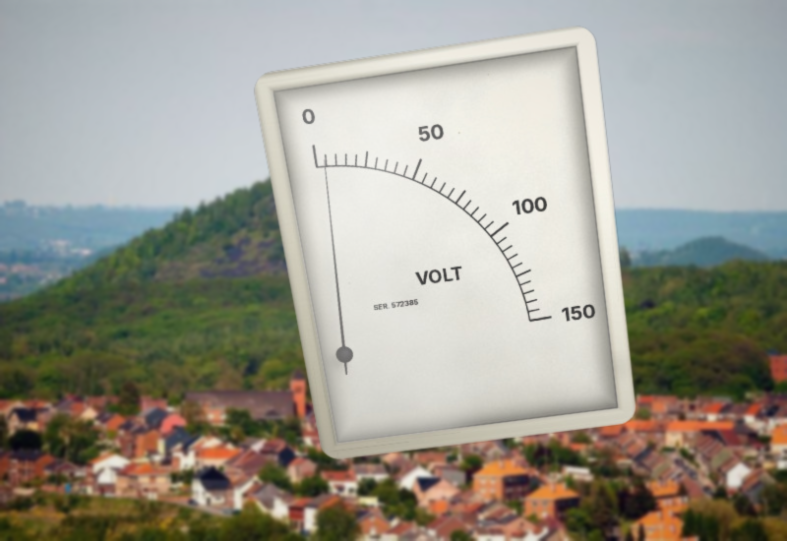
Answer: 5
